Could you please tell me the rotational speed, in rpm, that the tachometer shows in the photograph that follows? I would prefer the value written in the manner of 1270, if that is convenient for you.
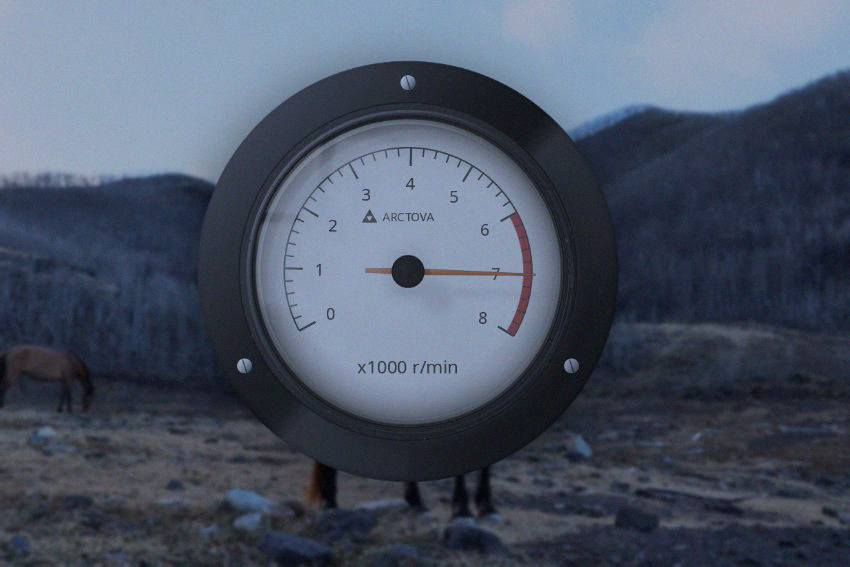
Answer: 7000
